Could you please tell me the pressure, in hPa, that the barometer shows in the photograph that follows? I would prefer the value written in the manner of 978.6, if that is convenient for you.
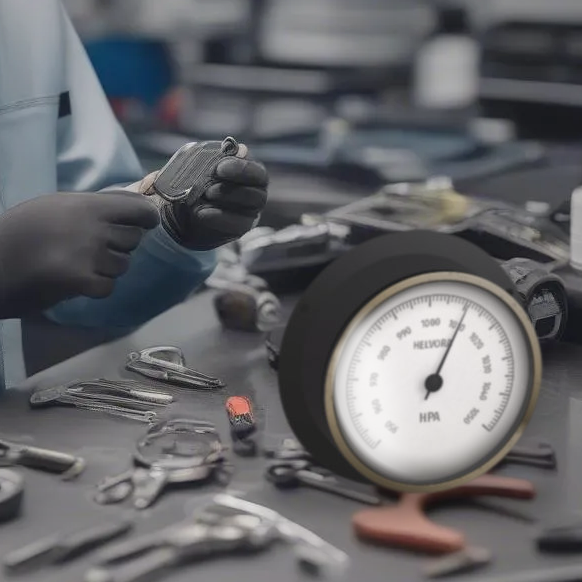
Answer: 1010
